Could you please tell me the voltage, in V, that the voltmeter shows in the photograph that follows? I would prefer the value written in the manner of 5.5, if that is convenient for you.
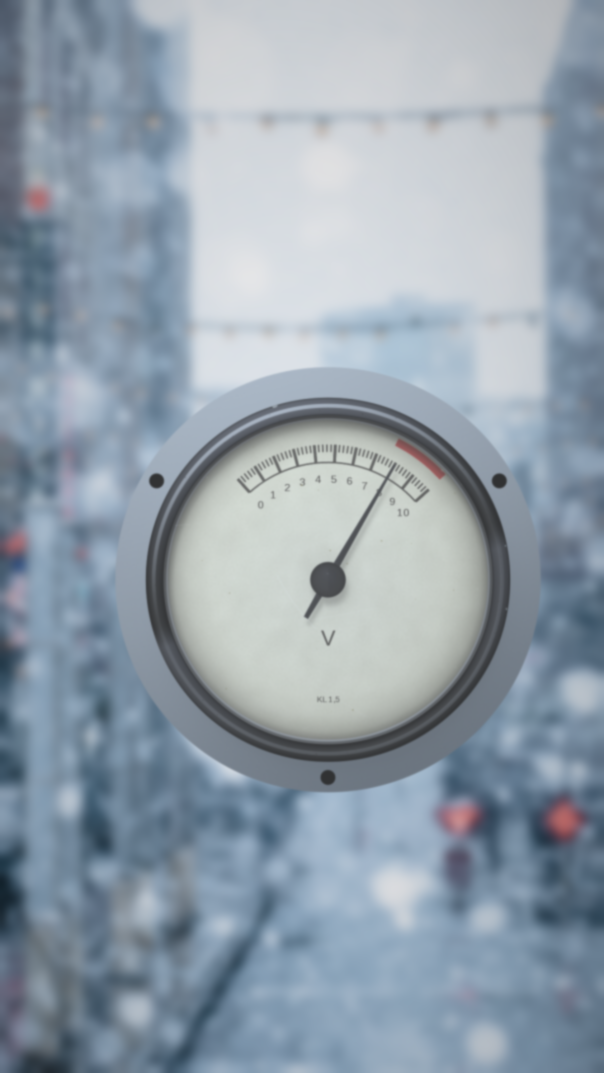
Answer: 8
